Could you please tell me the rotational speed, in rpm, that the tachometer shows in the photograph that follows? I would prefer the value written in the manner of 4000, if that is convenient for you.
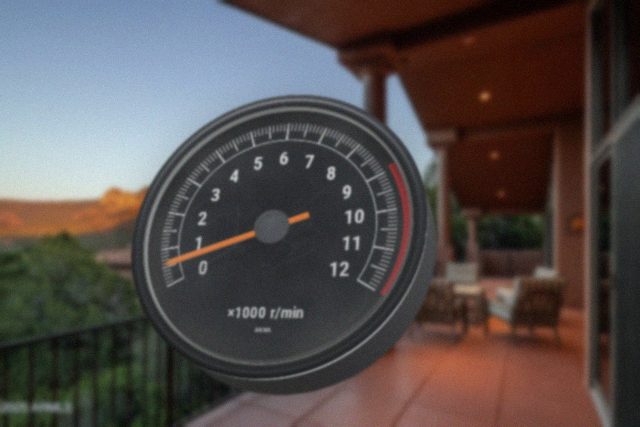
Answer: 500
